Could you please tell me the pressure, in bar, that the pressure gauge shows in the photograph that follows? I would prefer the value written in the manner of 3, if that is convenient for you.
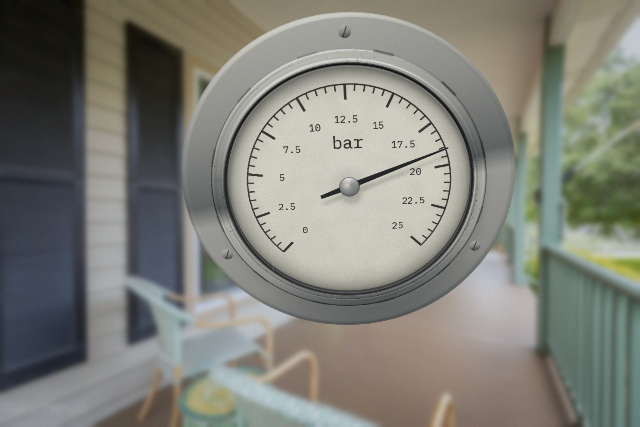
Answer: 19
